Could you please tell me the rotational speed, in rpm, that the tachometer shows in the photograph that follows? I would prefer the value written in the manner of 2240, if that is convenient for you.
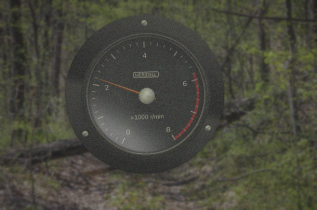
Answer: 2200
